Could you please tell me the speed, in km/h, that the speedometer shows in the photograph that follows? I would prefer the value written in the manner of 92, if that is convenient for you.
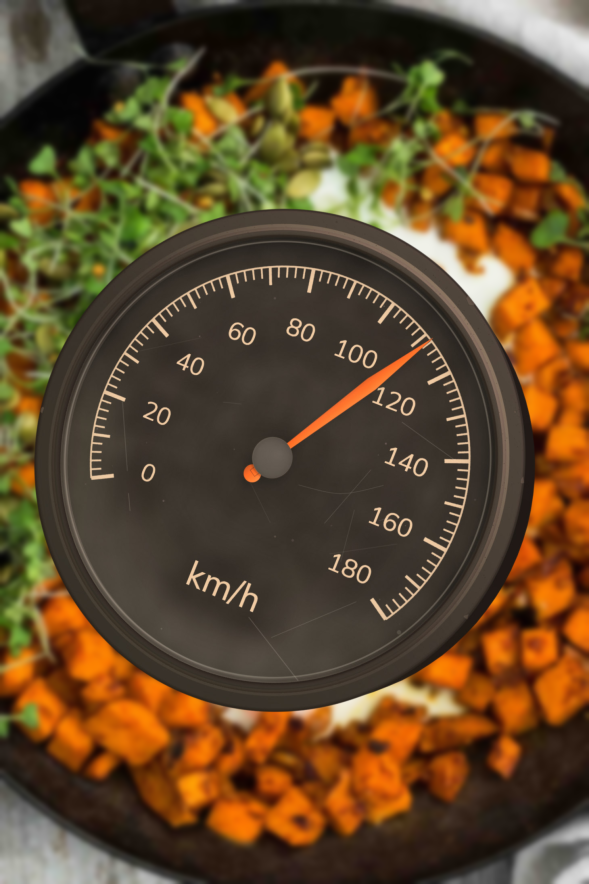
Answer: 112
